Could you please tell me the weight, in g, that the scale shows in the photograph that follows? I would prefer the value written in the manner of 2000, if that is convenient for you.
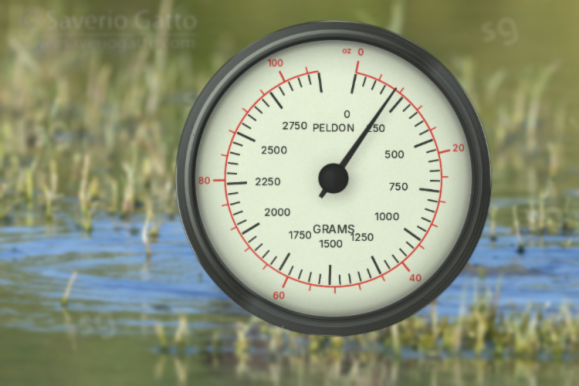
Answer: 200
